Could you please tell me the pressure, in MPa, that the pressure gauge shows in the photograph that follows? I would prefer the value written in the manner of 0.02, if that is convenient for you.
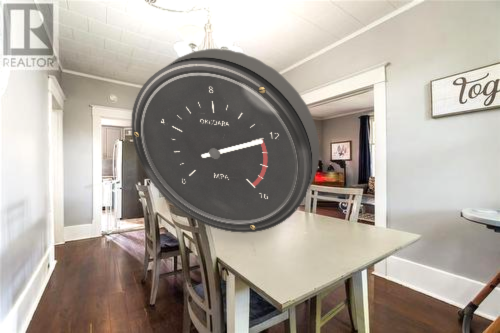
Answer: 12
